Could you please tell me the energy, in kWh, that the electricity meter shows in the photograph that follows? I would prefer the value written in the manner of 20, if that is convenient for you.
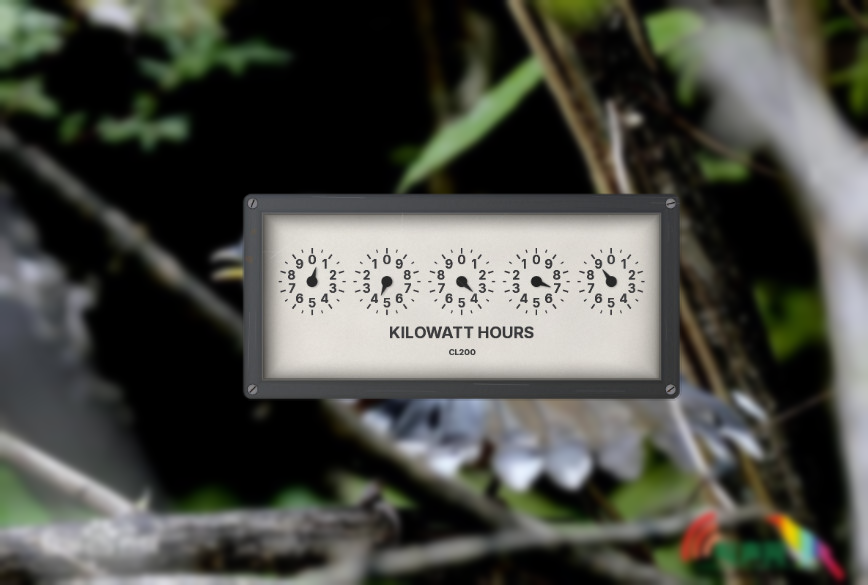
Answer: 4369
